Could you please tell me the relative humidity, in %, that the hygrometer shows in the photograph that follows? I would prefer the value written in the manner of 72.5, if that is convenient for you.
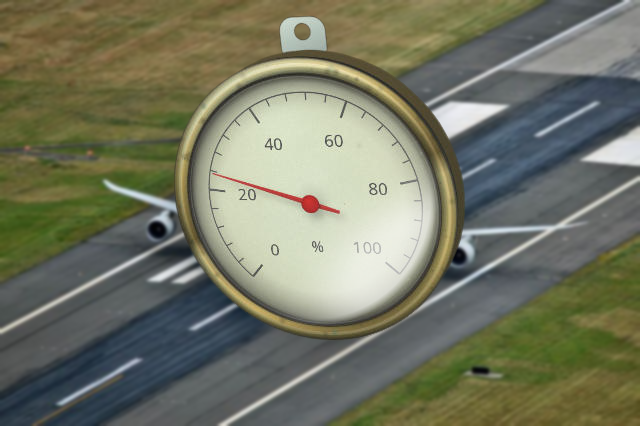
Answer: 24
